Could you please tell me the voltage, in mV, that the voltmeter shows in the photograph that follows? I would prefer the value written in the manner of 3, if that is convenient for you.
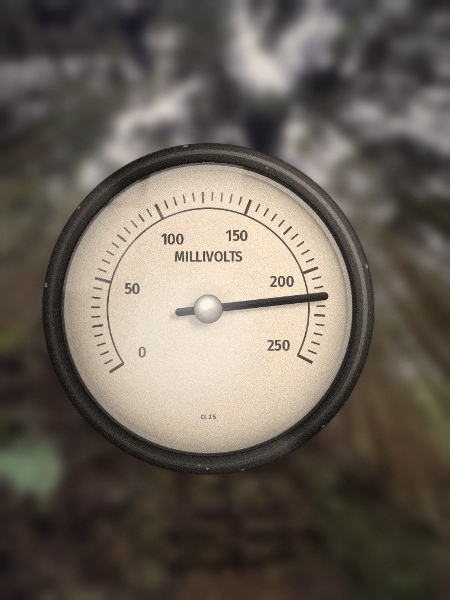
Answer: 215
